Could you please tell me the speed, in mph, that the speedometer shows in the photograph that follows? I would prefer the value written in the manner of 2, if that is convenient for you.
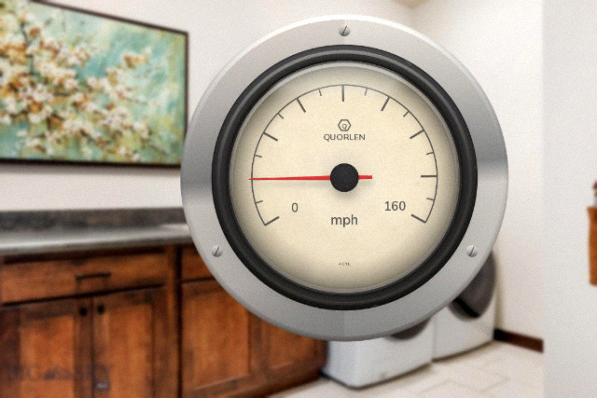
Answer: 20
